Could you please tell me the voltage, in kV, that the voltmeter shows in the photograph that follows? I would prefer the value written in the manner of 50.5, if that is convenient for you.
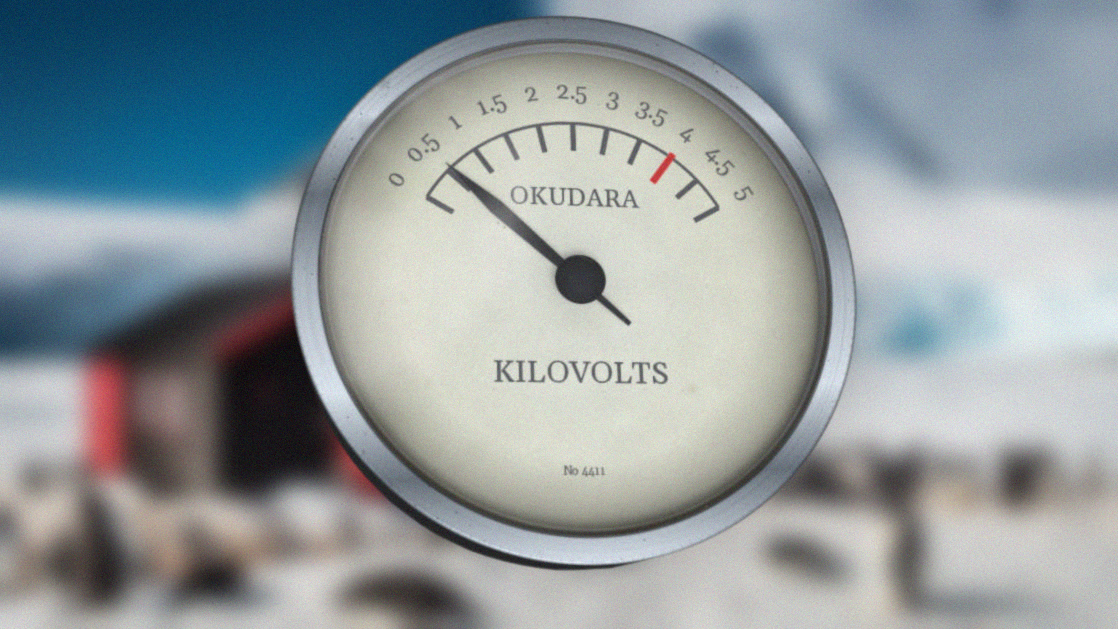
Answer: 0.5
